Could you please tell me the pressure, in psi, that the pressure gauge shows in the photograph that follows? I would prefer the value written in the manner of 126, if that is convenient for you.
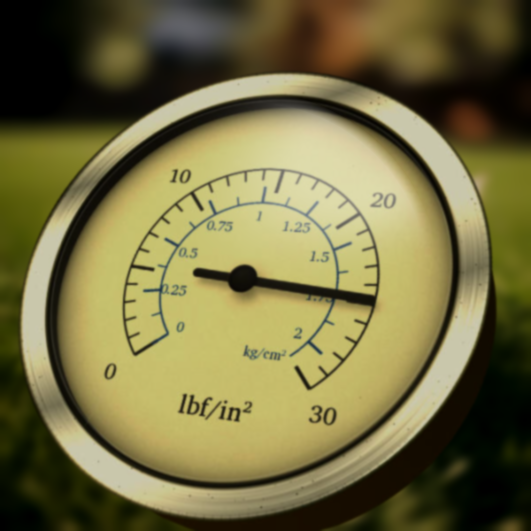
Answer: 25
